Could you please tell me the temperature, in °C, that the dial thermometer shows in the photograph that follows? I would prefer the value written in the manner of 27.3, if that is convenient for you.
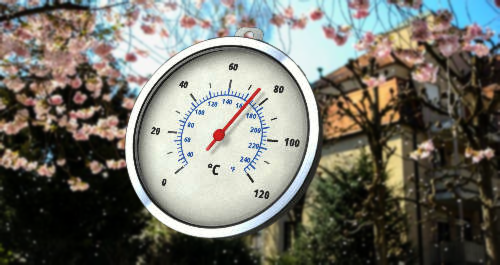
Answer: 75
